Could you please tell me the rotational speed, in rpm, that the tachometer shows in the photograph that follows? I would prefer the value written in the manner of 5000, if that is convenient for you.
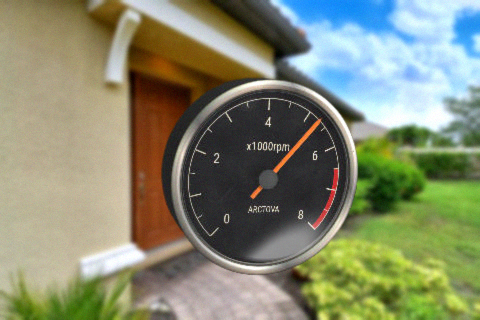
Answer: 5250
